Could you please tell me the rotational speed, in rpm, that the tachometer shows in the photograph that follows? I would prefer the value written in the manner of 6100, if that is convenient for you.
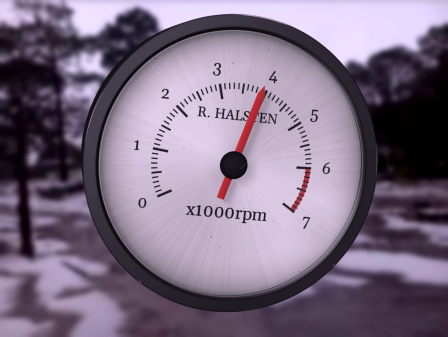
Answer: 3900
